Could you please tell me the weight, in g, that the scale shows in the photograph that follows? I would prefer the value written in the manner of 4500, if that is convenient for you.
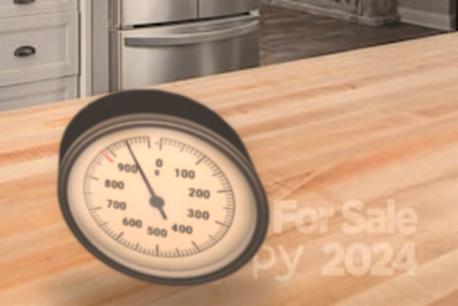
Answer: 950
